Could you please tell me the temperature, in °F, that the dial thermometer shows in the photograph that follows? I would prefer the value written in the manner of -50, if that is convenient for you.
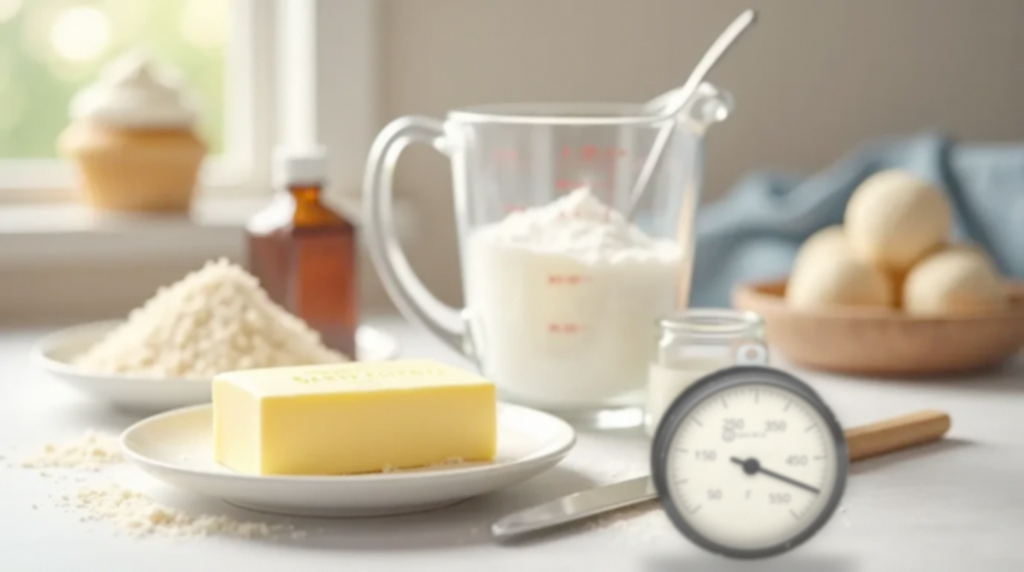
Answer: 500
